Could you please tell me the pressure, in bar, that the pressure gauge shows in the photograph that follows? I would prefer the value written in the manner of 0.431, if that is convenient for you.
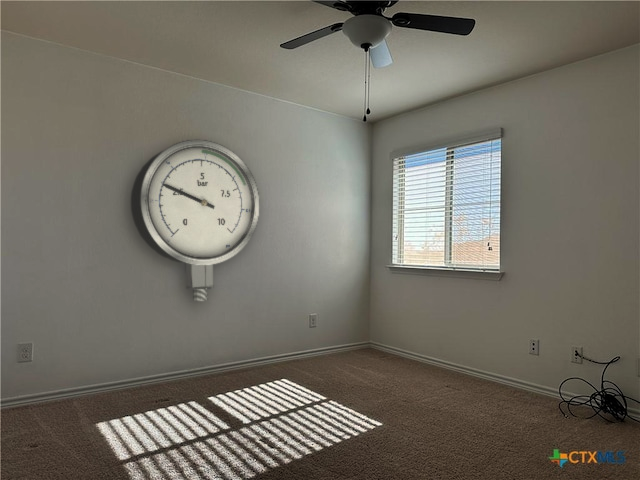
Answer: 2.5
